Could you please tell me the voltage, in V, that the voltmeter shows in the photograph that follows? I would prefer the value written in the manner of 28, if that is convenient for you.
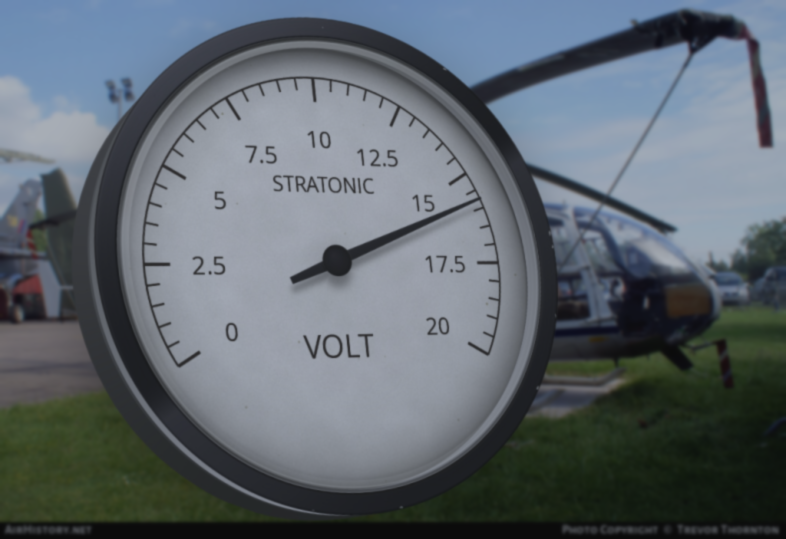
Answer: 15.75
